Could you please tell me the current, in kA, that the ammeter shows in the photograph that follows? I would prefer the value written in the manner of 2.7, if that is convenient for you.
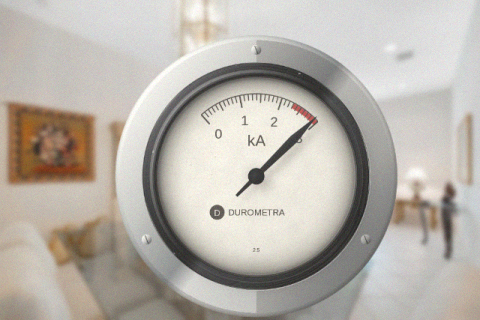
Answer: 2.9
